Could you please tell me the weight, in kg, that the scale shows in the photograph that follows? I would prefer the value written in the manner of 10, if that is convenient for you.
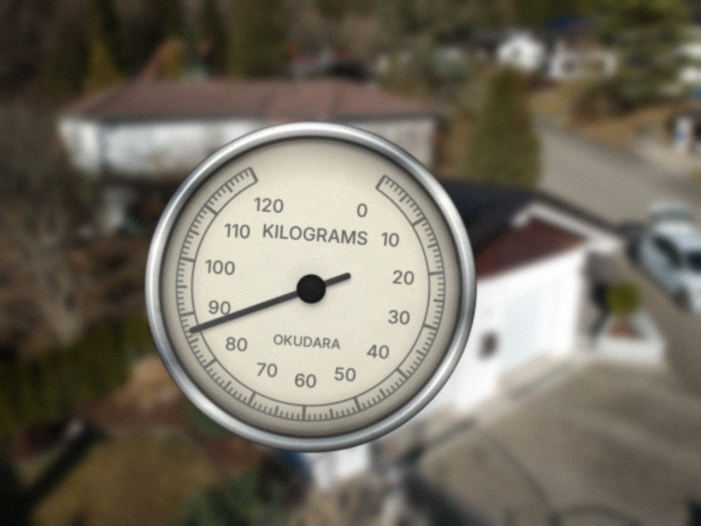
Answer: 87
